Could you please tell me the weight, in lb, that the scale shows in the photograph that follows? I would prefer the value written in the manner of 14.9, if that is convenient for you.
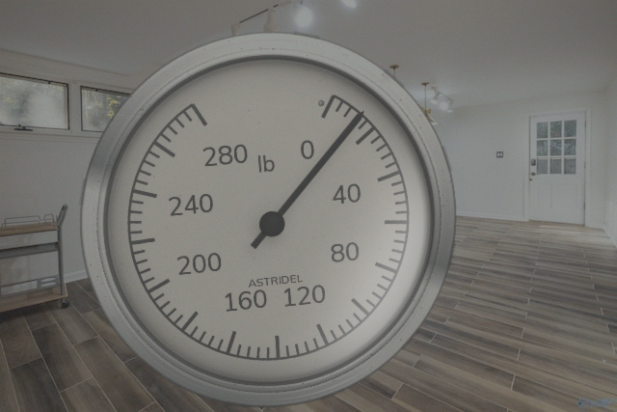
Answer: 12
